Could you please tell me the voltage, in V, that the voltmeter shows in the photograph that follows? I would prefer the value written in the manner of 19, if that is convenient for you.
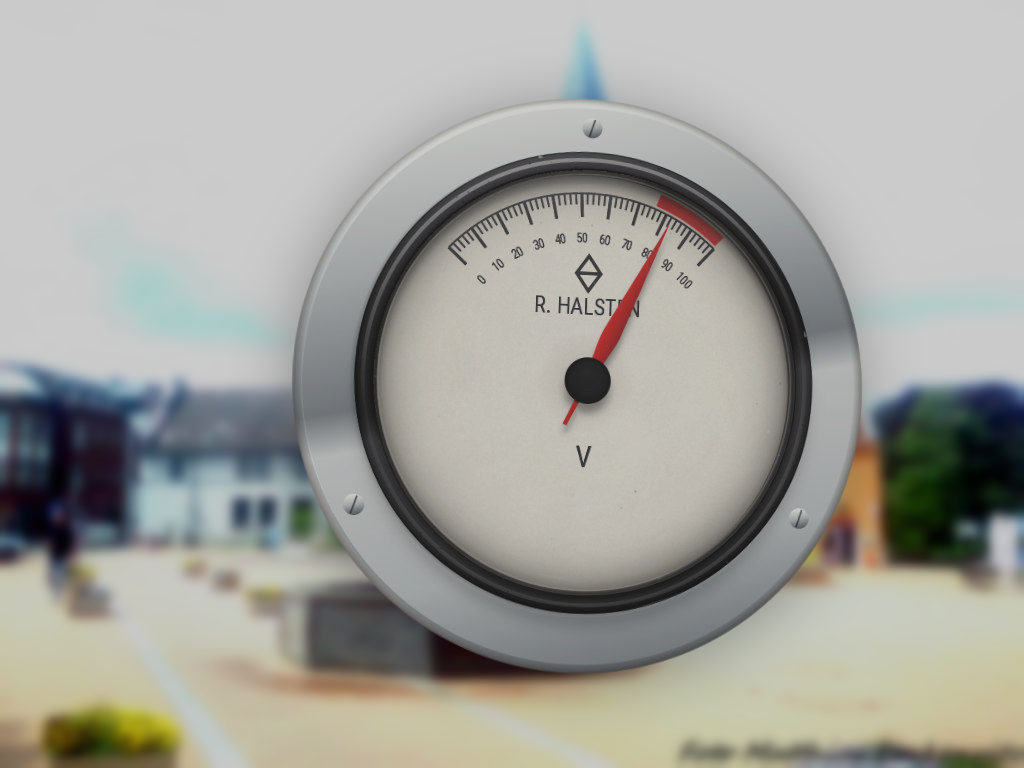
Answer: 82
